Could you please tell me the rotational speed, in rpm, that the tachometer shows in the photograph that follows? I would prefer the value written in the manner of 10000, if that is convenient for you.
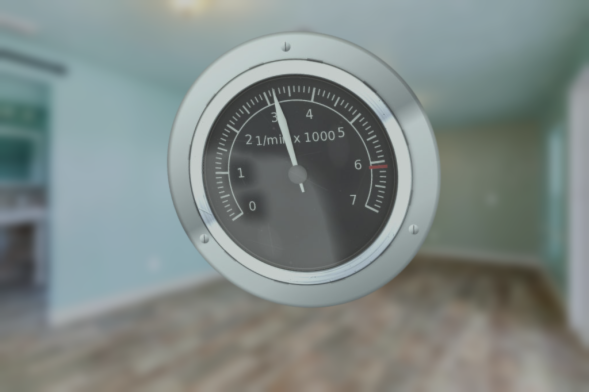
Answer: 3200
